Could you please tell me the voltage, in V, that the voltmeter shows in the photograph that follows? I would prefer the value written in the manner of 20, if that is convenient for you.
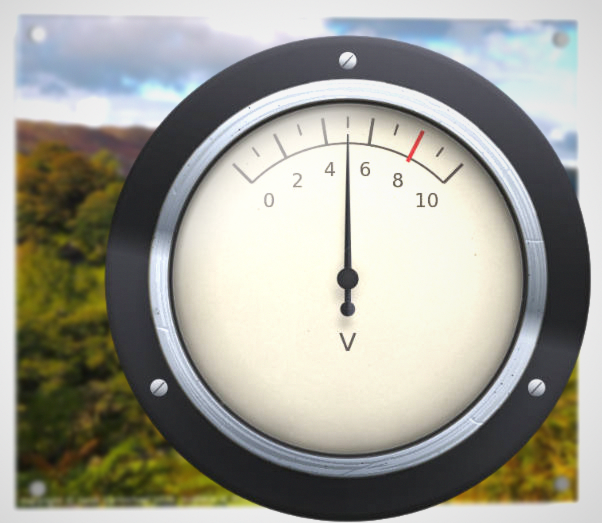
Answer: 5
